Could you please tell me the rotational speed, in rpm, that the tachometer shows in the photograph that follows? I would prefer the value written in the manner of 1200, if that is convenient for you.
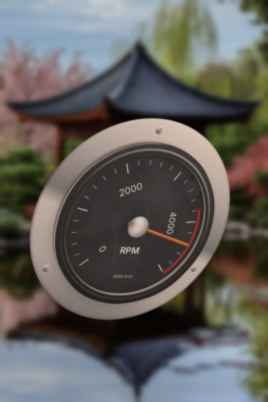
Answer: 4400
